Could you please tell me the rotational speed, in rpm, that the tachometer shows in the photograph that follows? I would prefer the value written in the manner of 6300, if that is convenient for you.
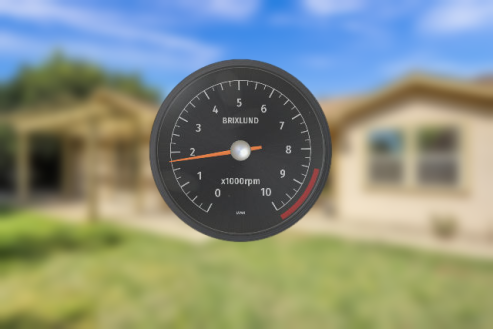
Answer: 1750
